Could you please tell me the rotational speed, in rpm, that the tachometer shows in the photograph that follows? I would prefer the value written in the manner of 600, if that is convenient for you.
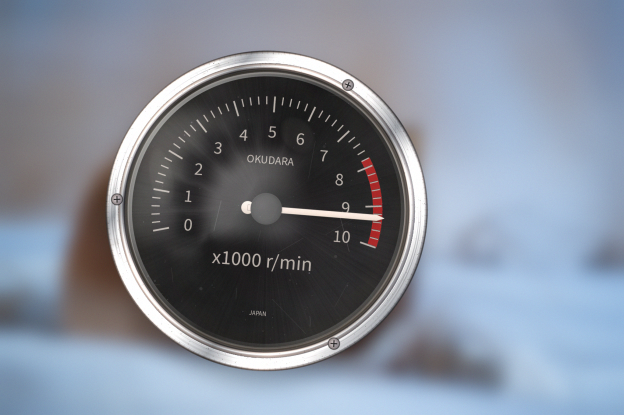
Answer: 9300
